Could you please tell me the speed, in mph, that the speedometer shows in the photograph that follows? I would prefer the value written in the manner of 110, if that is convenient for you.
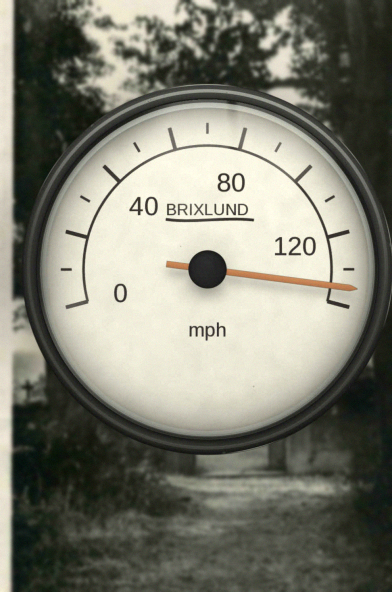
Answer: 135
